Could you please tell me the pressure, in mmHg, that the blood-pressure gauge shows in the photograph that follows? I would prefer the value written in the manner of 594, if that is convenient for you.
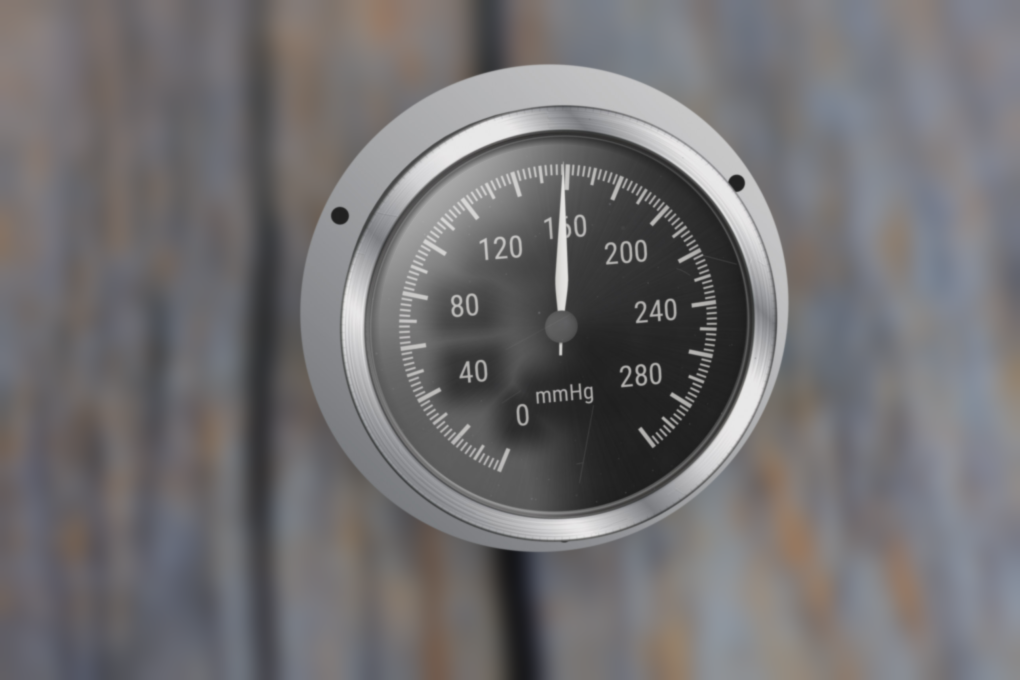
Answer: 158
